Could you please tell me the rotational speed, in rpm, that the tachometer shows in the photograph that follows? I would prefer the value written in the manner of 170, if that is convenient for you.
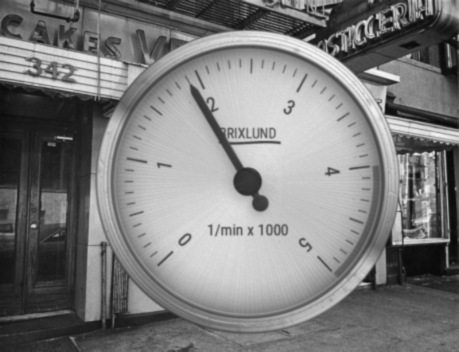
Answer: 1900
